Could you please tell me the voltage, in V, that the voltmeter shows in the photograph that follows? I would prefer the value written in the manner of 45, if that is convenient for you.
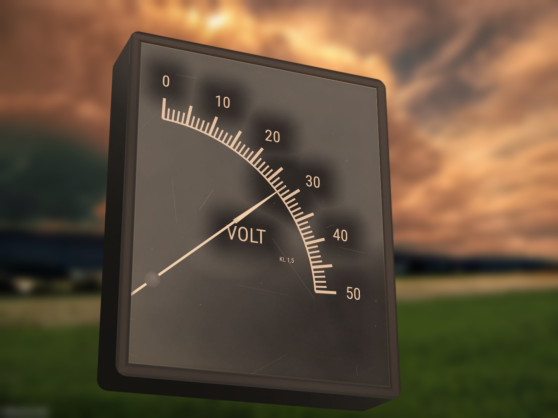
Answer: 28
